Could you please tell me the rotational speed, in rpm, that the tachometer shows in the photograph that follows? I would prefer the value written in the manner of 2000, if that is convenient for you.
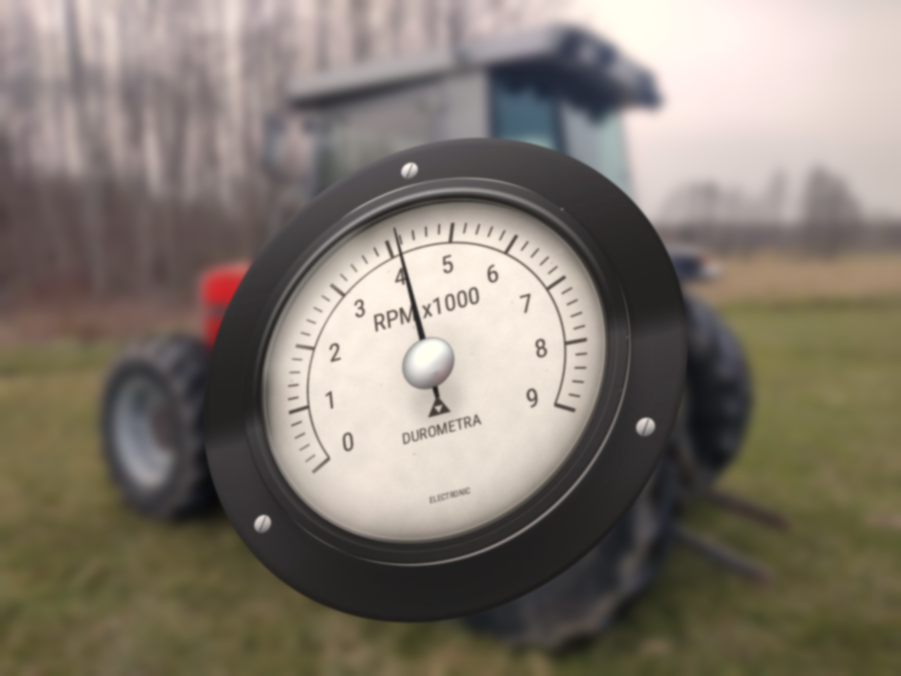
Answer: 4200
